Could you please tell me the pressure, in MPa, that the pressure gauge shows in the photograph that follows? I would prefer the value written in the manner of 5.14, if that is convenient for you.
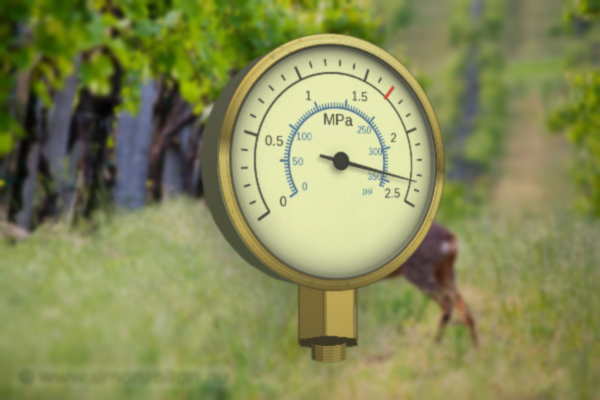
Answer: 2.35
